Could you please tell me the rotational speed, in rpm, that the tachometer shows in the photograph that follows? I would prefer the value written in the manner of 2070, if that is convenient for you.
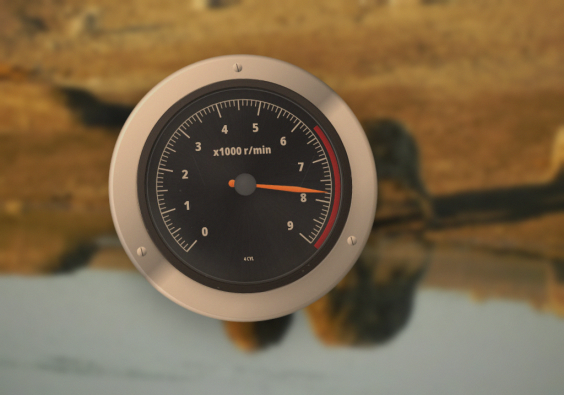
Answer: 7800
